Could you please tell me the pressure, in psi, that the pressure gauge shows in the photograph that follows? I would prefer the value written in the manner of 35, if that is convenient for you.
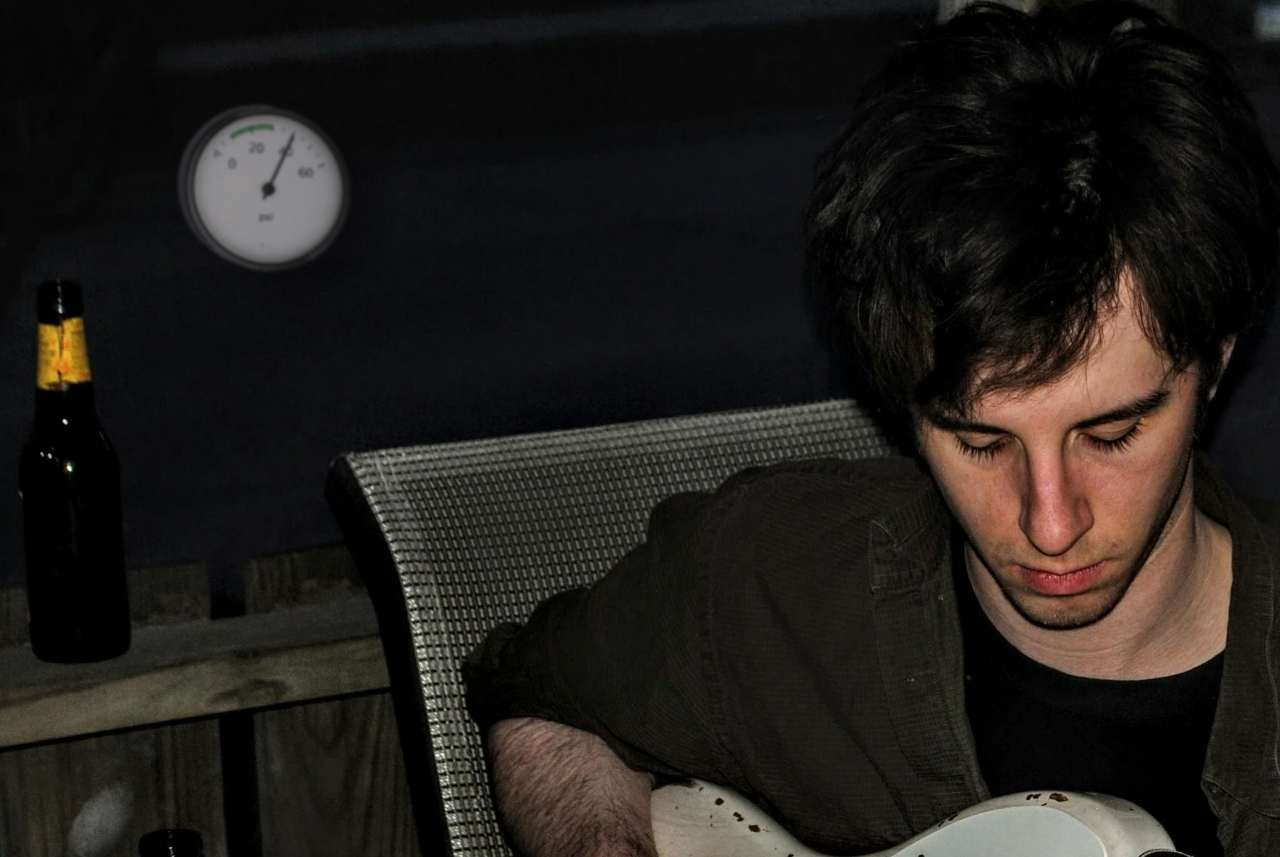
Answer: 40
